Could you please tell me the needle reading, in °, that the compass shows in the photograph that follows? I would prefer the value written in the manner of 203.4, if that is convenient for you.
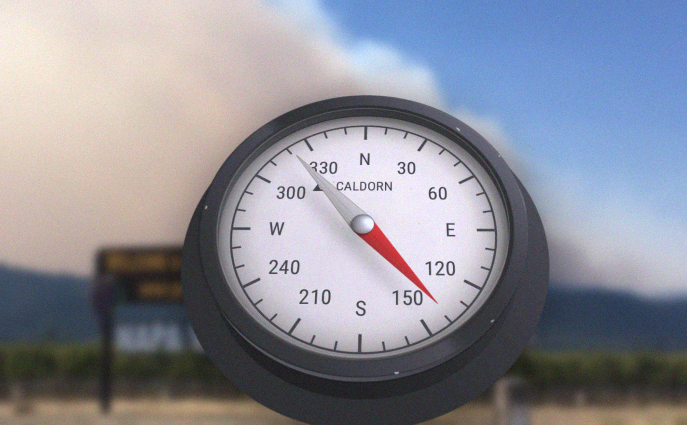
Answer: 140
